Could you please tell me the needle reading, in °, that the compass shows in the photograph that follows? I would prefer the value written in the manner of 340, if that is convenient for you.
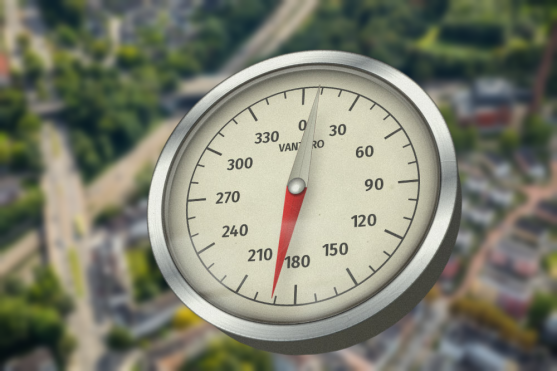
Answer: 190
